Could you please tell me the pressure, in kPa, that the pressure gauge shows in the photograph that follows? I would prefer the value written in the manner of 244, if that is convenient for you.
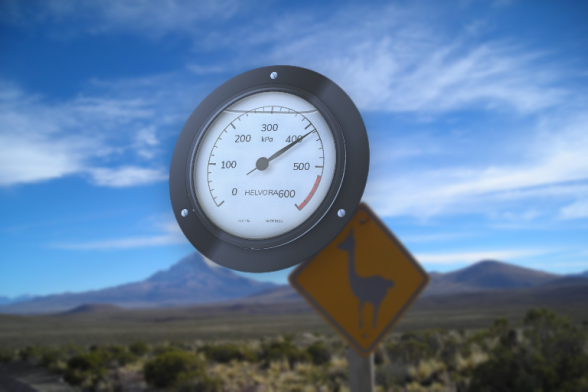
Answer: 420
